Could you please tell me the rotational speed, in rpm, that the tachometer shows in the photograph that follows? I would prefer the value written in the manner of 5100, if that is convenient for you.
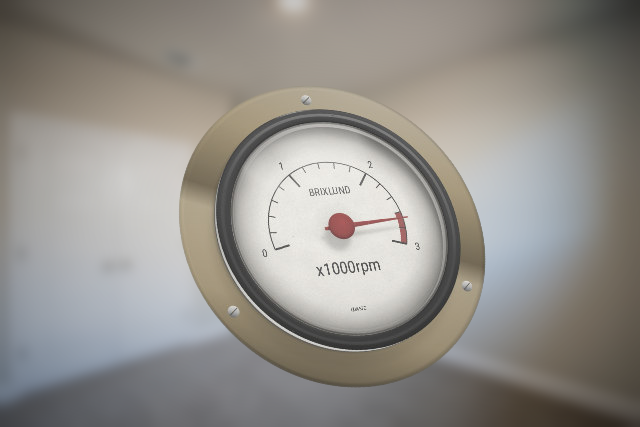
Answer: 2700
